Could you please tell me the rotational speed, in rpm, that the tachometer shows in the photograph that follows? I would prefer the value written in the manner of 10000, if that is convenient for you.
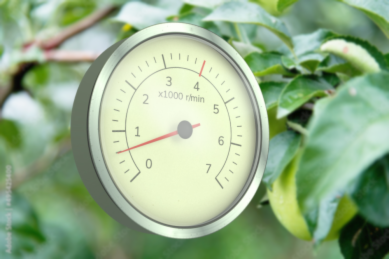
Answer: 600
